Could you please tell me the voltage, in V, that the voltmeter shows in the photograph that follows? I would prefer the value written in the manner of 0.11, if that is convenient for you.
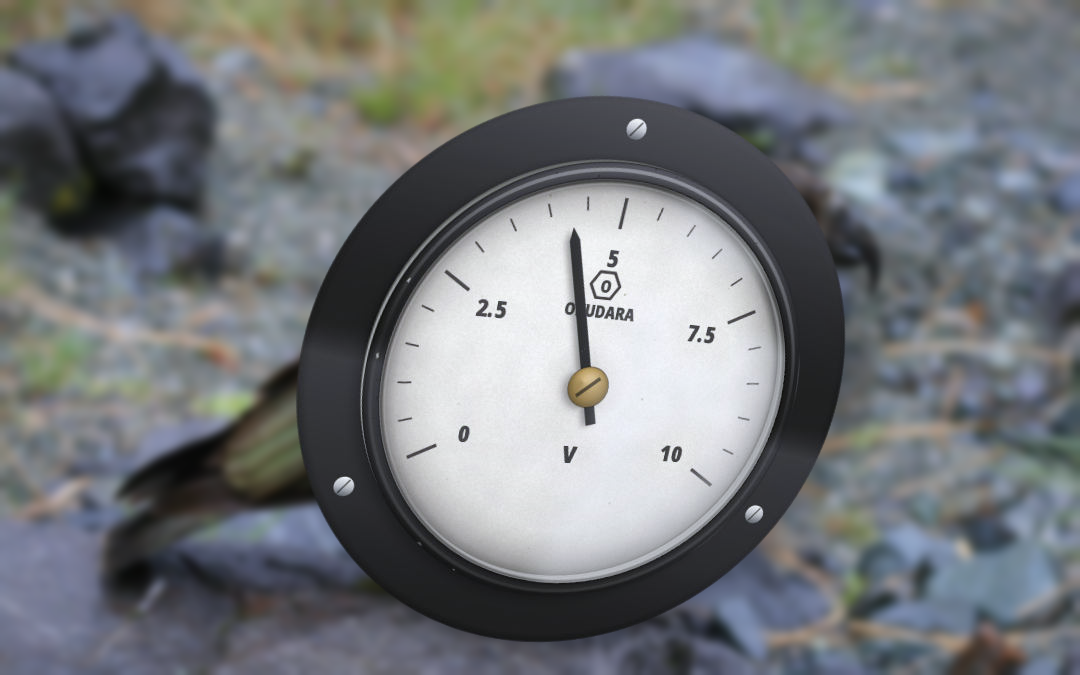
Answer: 4.25
